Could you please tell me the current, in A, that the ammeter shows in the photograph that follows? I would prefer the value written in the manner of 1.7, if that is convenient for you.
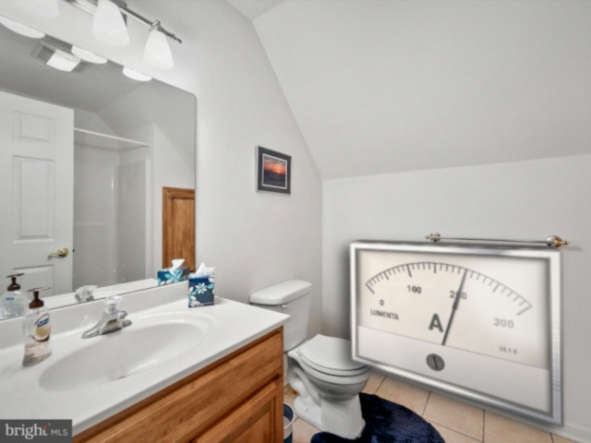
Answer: 200
